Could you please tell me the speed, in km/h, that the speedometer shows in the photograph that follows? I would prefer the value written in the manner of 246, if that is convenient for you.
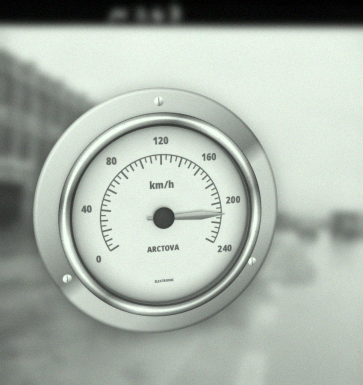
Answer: 210
